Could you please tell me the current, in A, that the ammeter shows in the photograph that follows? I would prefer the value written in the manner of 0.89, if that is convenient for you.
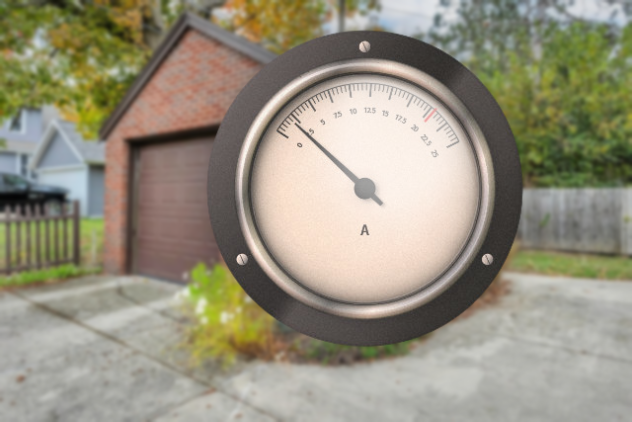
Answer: 2
